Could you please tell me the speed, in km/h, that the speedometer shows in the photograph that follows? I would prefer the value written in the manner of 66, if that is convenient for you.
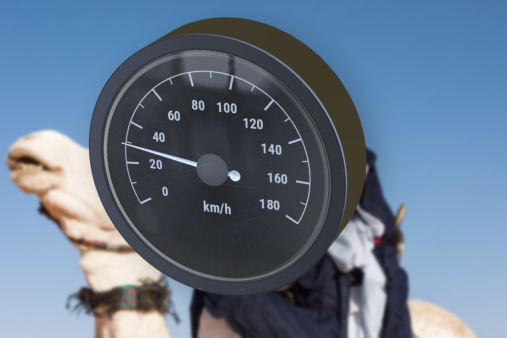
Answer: 30
